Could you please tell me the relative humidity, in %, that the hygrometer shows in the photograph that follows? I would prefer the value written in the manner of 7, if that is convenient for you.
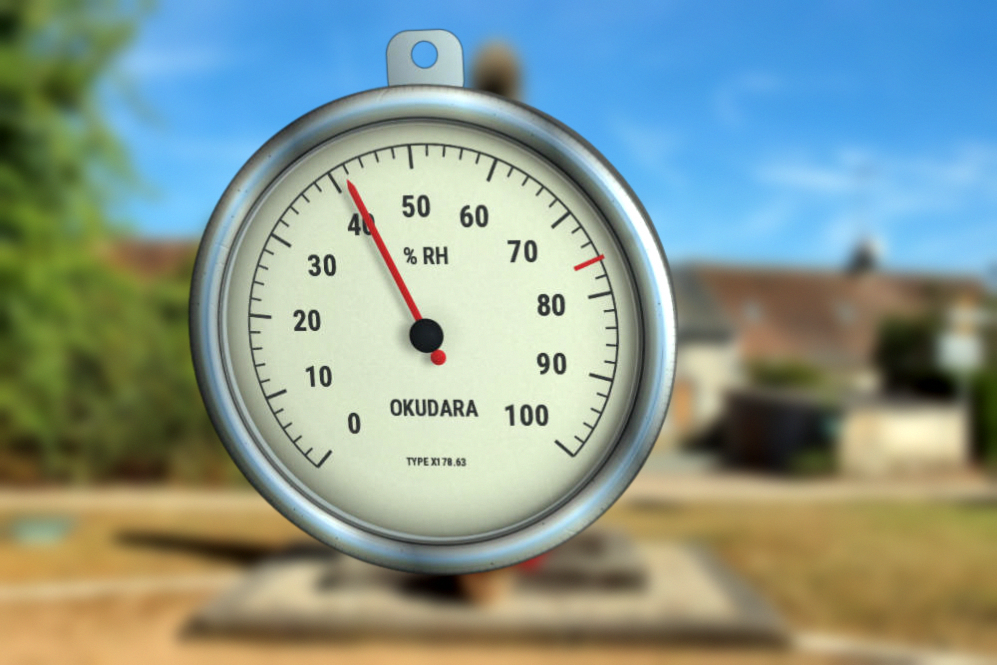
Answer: 42
